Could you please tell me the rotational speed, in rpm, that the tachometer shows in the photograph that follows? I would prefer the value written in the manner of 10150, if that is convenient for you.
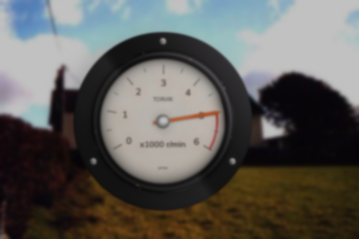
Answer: 5000
